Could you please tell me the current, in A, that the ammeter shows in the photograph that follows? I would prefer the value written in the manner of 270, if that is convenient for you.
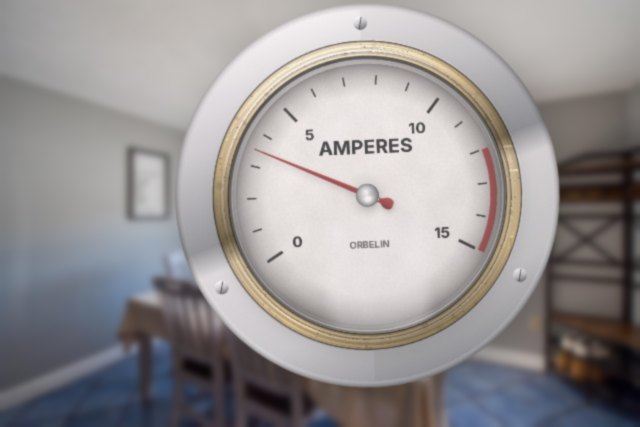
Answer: 3.5
